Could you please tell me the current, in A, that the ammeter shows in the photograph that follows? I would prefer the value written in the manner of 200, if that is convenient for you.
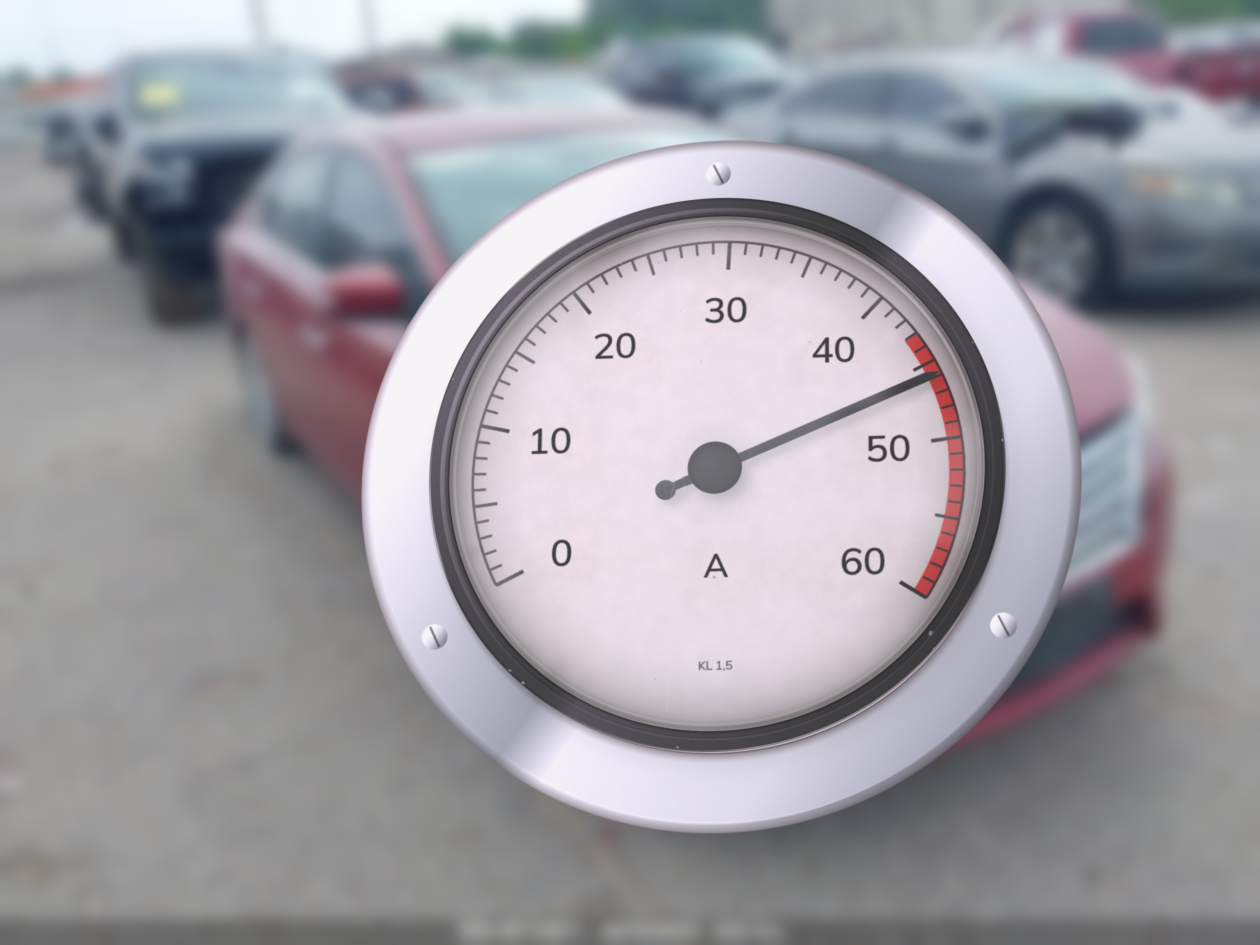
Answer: 46
